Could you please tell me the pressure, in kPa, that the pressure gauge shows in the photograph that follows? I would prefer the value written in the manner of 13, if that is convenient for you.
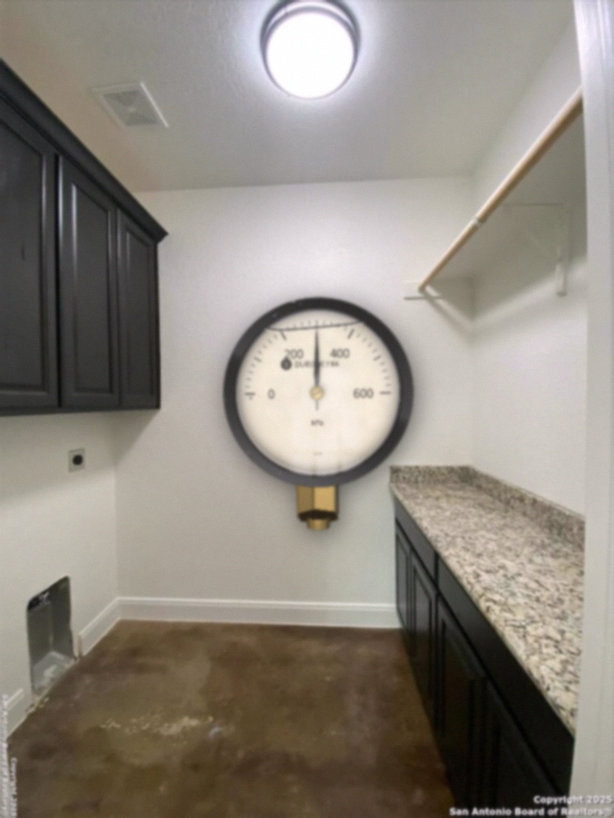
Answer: 300
